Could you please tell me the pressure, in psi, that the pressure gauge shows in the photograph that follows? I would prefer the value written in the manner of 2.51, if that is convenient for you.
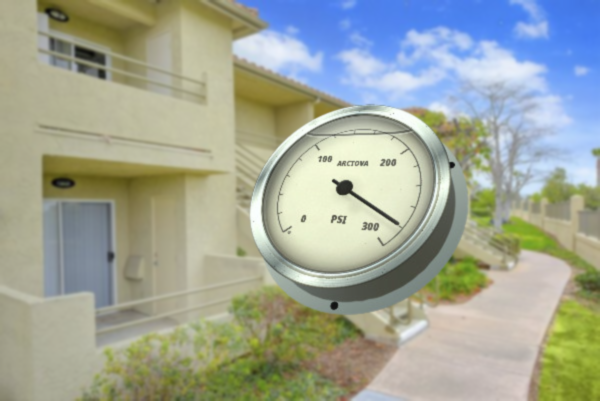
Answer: 280
